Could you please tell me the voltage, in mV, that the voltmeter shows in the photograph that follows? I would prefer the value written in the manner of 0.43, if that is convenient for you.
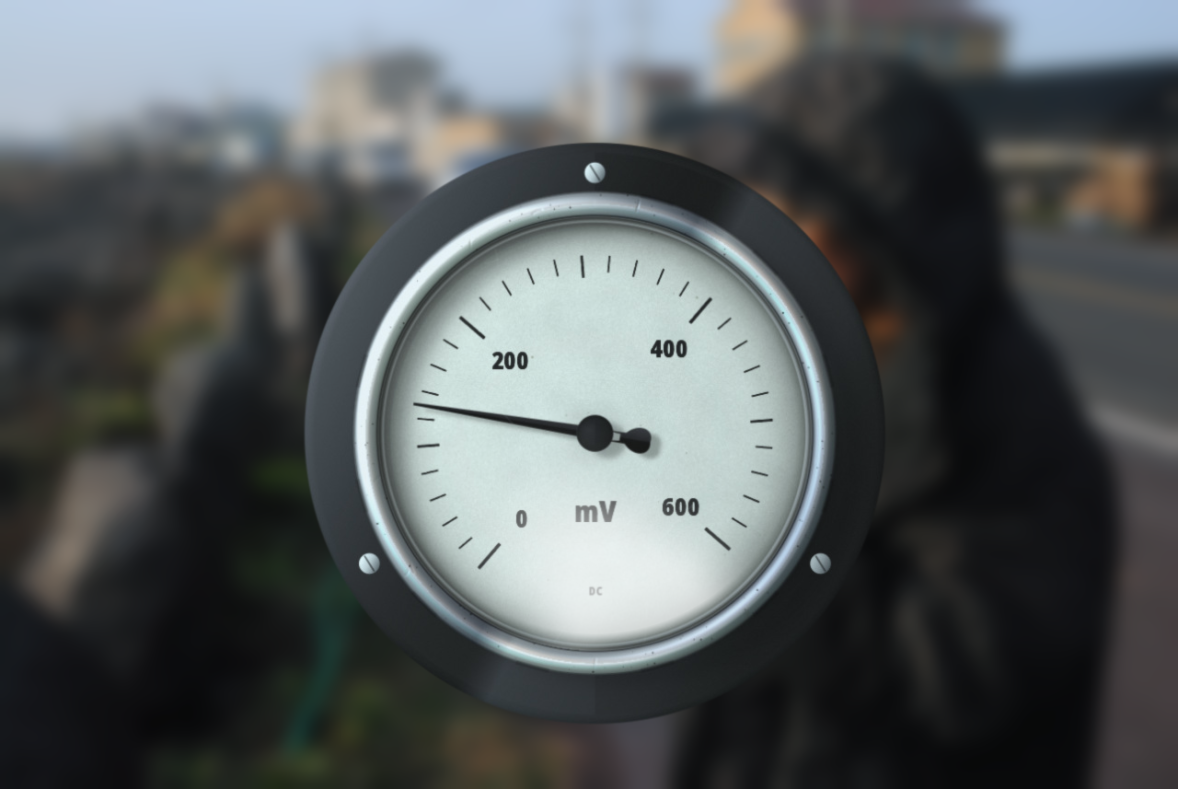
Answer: 130
